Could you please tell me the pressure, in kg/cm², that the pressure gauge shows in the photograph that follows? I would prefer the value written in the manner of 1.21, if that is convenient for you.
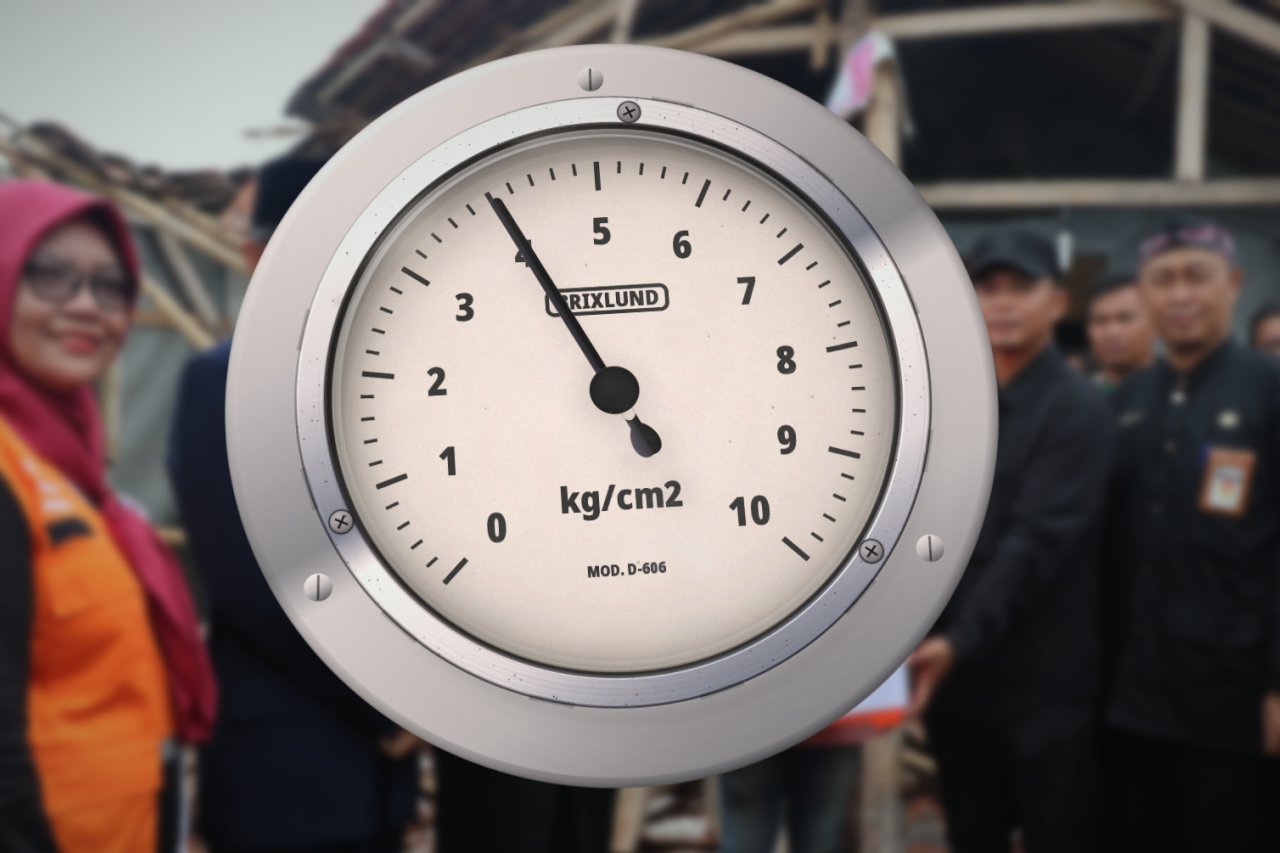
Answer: 4
